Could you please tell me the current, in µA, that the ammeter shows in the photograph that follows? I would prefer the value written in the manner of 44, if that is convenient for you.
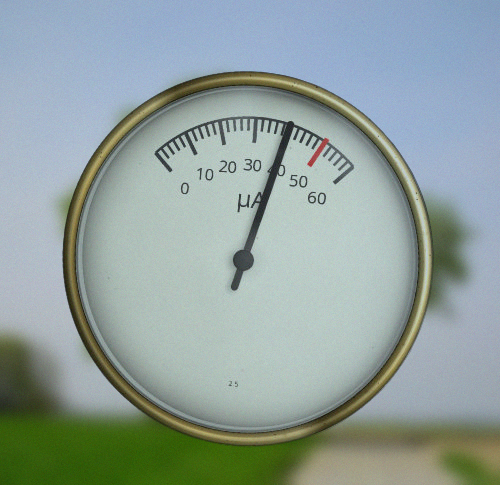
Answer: 40
